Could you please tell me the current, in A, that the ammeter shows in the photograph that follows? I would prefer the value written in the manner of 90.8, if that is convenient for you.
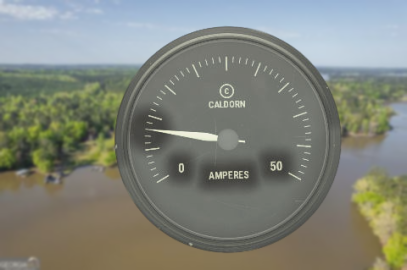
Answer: 8
